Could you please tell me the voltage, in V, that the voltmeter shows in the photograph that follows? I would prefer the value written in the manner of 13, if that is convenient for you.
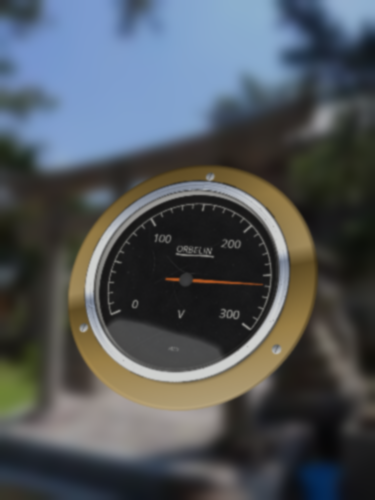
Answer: 260
